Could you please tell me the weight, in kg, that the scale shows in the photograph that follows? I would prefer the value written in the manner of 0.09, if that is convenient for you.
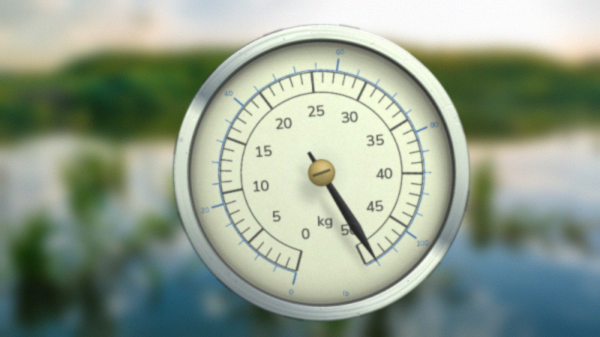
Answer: 49
